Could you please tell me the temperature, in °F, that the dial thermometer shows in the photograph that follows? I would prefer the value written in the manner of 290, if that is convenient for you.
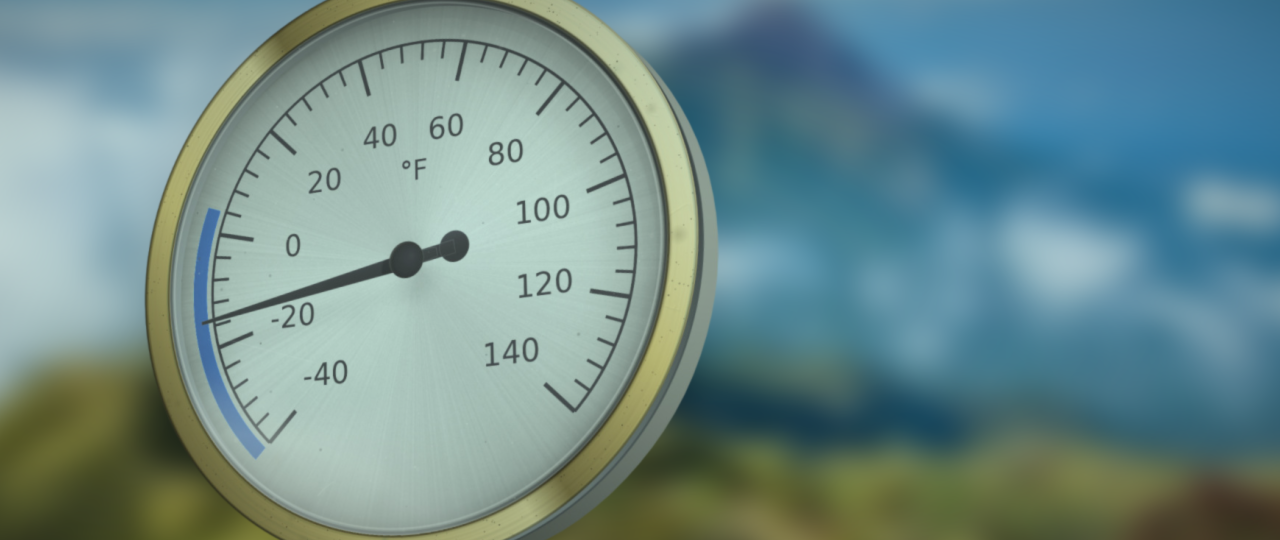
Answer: -16
